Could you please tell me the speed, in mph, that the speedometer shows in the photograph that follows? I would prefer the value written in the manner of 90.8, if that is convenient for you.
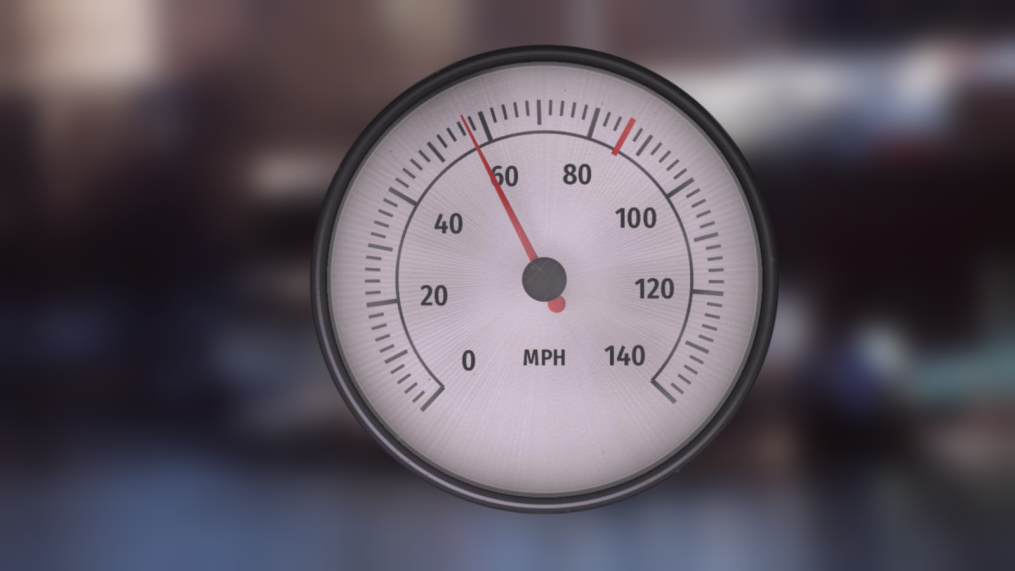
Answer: 57
